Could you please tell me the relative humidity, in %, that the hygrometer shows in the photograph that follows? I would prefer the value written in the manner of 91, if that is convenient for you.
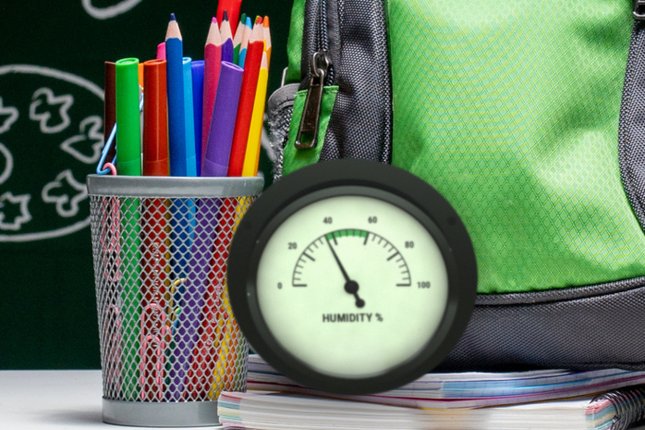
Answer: 36
